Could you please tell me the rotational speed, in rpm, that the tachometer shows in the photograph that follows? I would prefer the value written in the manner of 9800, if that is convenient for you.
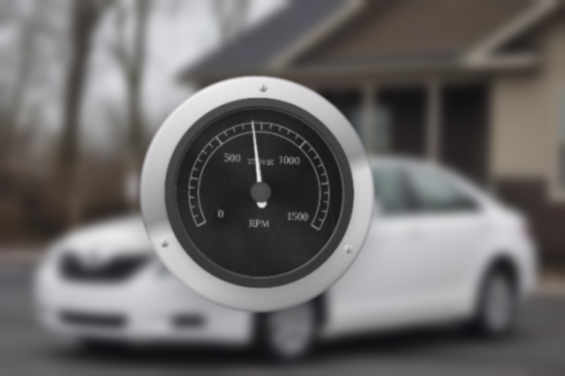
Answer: 700
